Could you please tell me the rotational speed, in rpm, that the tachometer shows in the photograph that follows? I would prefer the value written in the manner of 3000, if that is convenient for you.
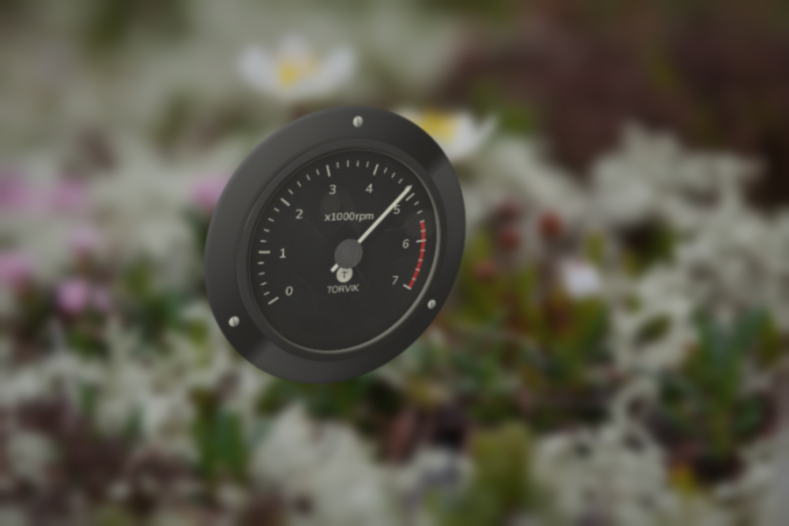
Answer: 4800
